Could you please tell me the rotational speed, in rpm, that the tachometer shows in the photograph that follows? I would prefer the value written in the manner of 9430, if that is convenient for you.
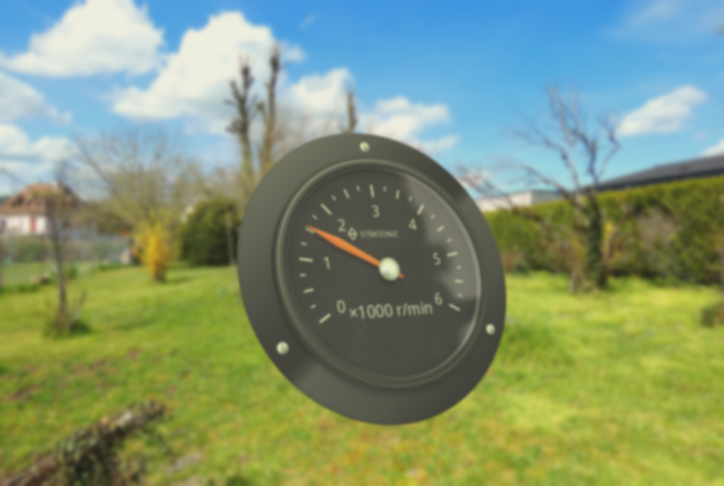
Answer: 1500
